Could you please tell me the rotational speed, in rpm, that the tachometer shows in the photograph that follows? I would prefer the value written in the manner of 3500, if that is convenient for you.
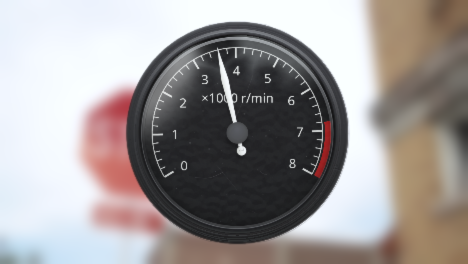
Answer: 3600
